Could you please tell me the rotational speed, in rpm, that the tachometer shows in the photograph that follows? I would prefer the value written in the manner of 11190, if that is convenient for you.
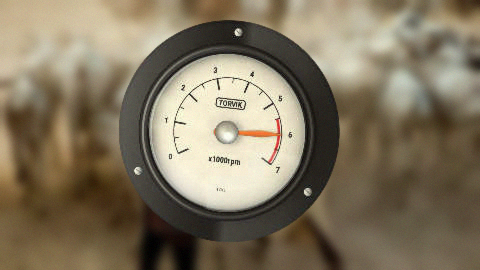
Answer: 6000
